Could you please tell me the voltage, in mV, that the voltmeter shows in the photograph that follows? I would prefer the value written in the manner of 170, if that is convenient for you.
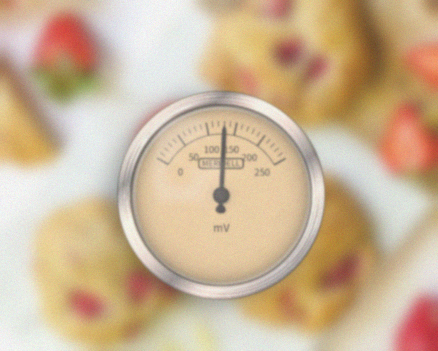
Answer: 130
